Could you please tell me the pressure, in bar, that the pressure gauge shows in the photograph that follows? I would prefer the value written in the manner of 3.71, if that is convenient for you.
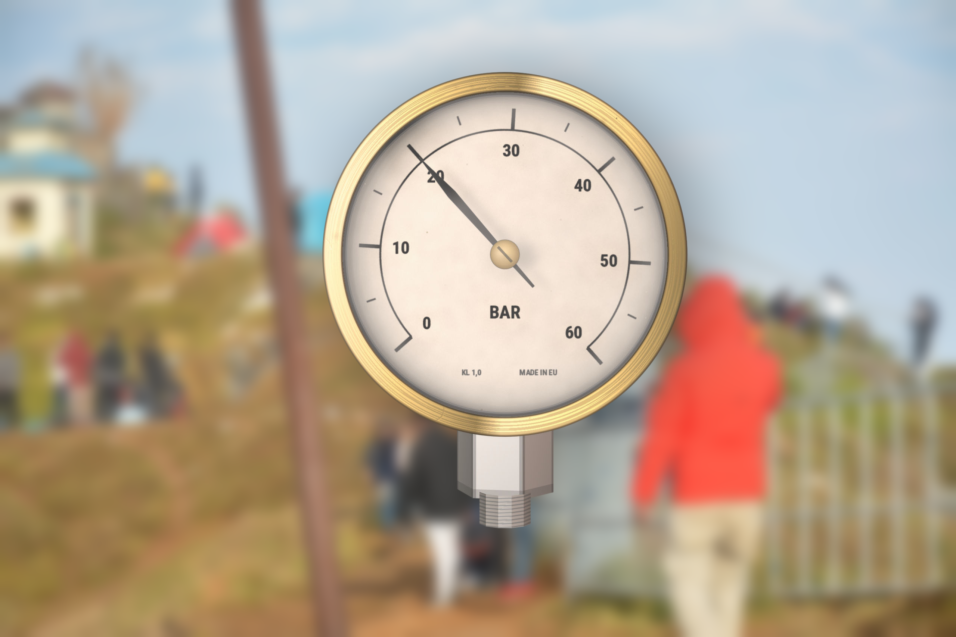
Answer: 20
